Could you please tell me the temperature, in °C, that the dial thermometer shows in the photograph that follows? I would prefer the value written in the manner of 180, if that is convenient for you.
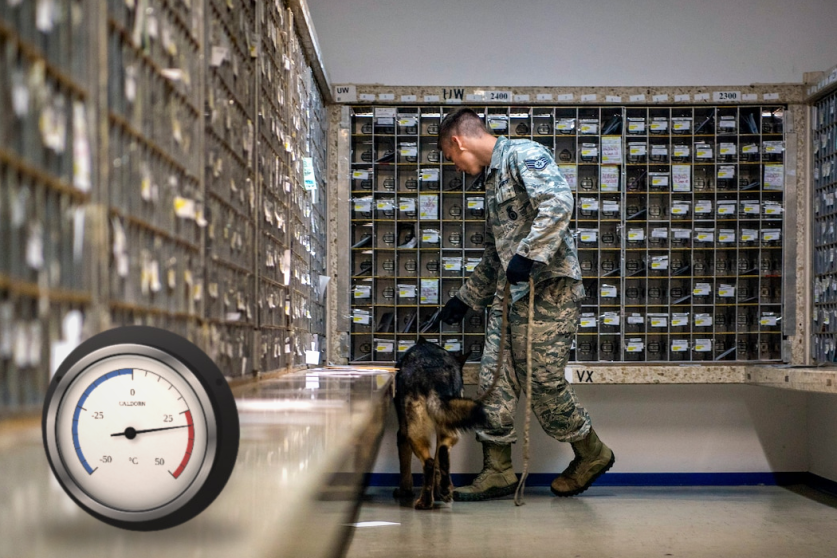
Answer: 30
